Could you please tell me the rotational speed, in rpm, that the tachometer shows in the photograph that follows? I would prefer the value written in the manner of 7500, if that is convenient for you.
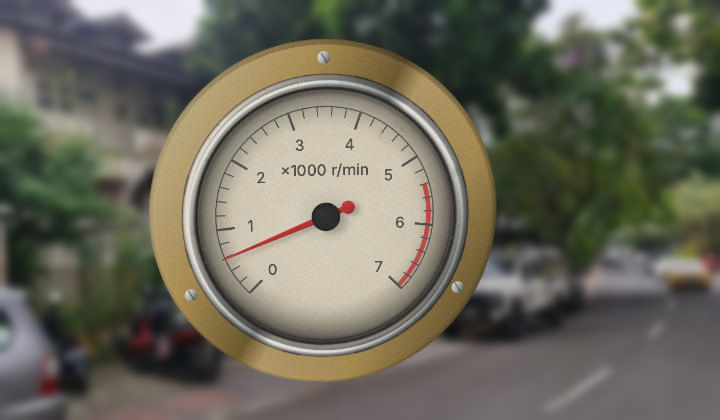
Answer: 600
